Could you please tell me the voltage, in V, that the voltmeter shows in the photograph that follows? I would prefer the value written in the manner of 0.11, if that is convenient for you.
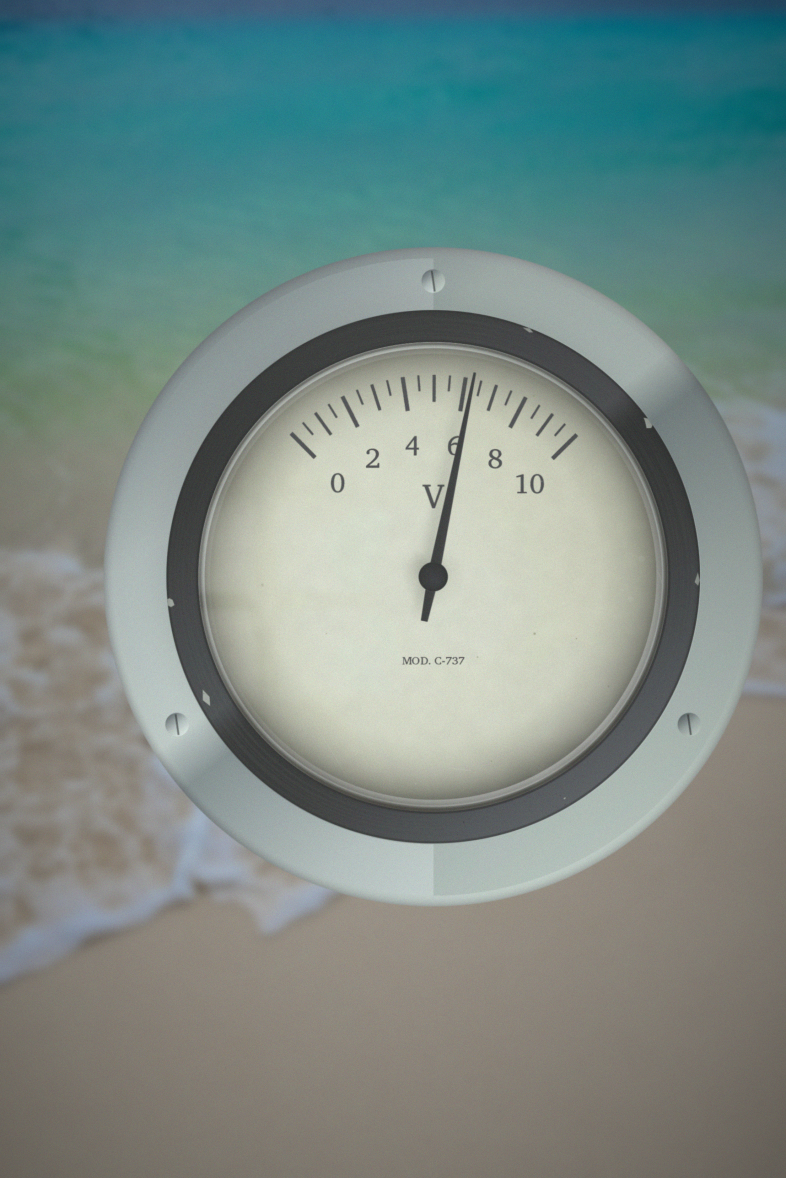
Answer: 6.25
